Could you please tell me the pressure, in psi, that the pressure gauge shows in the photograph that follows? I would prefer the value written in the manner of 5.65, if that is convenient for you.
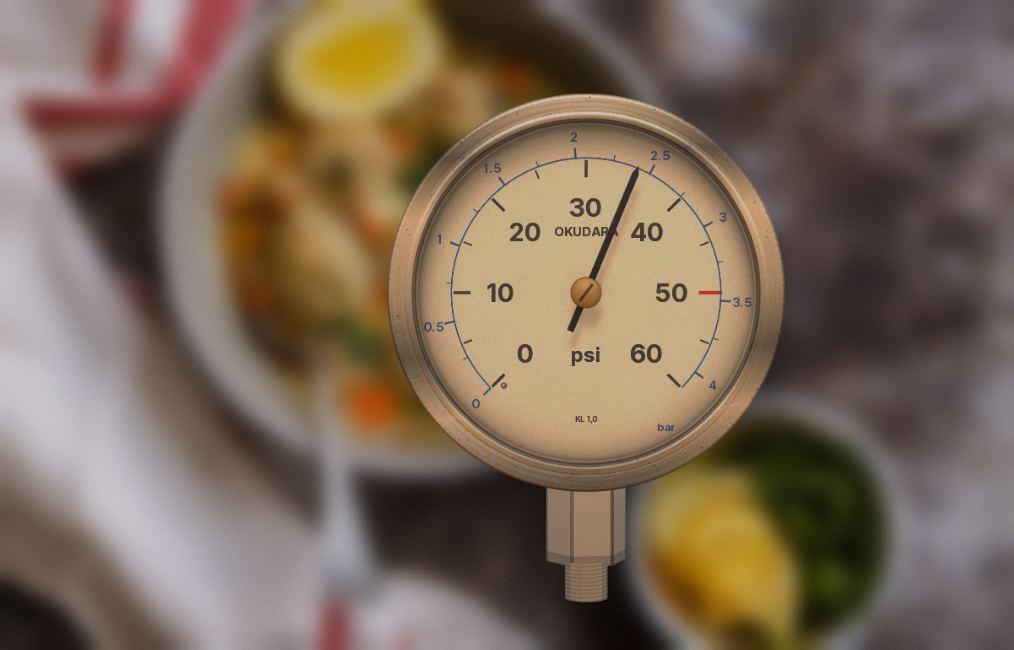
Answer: 35
